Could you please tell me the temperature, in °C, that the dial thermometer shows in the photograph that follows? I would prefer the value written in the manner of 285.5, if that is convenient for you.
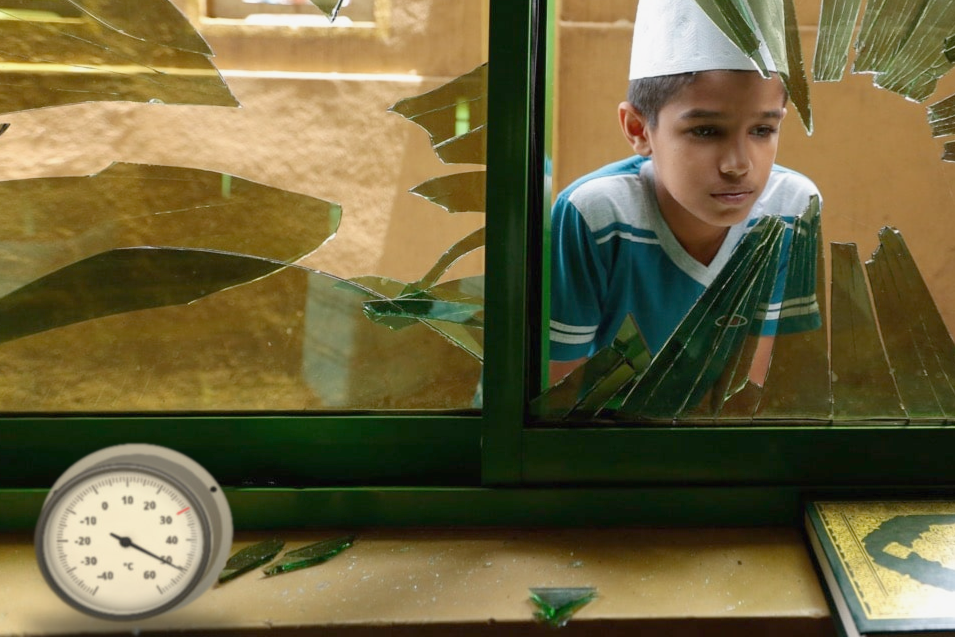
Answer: 50
